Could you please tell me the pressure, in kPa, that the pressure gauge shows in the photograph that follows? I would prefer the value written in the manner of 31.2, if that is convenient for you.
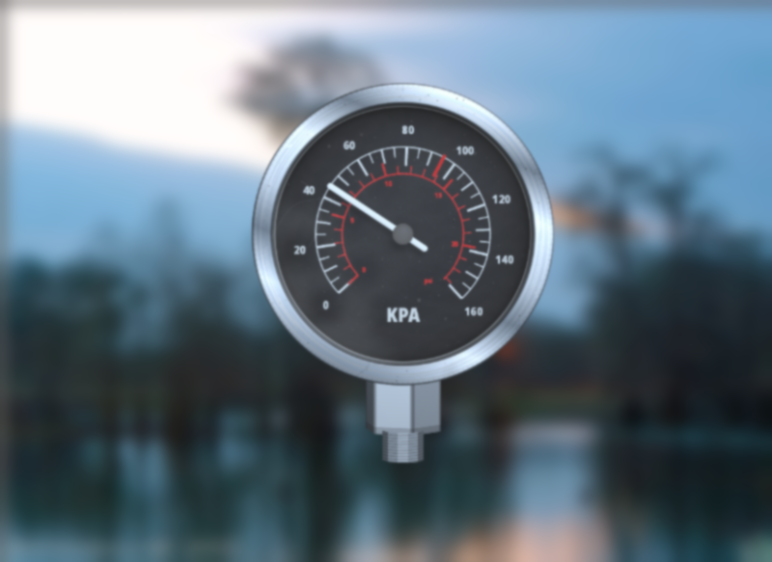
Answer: 45
